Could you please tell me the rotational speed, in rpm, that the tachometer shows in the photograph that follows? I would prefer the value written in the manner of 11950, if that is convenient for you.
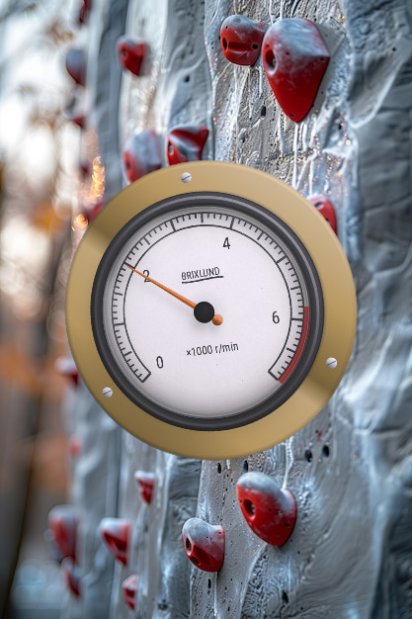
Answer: 2000
